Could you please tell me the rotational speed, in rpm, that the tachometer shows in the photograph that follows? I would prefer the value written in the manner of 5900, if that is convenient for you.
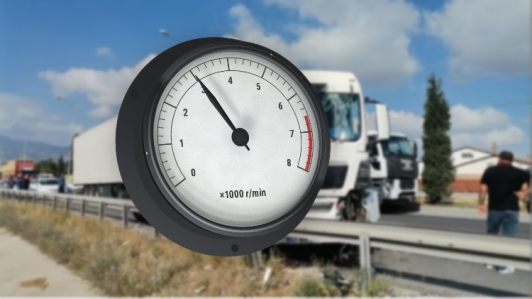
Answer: 3000
